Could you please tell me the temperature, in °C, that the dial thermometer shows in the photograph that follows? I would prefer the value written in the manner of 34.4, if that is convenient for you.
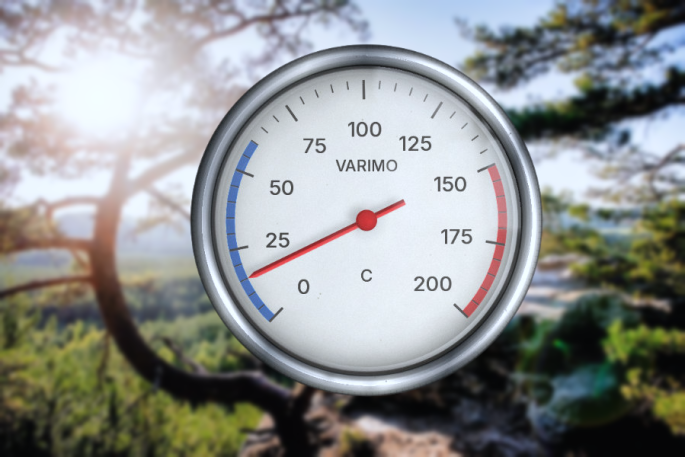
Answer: 15
